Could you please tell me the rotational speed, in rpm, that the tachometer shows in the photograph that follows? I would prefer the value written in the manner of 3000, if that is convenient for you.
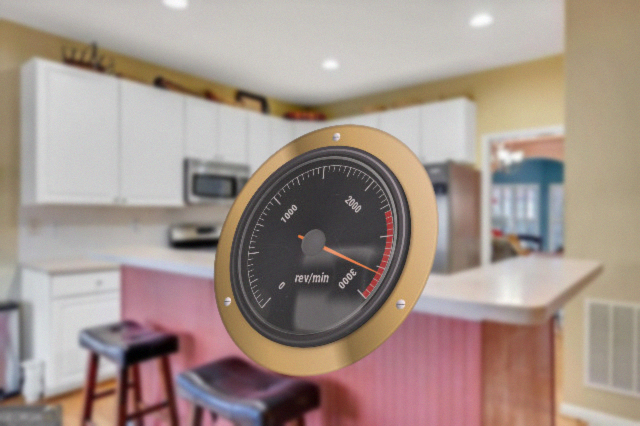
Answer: 2800
